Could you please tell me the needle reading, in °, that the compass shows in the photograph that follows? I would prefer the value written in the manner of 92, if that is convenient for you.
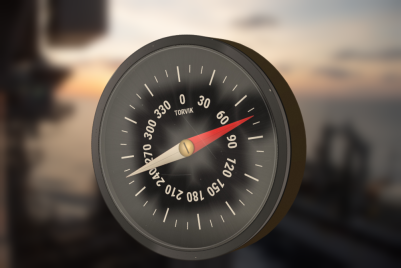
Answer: 75
